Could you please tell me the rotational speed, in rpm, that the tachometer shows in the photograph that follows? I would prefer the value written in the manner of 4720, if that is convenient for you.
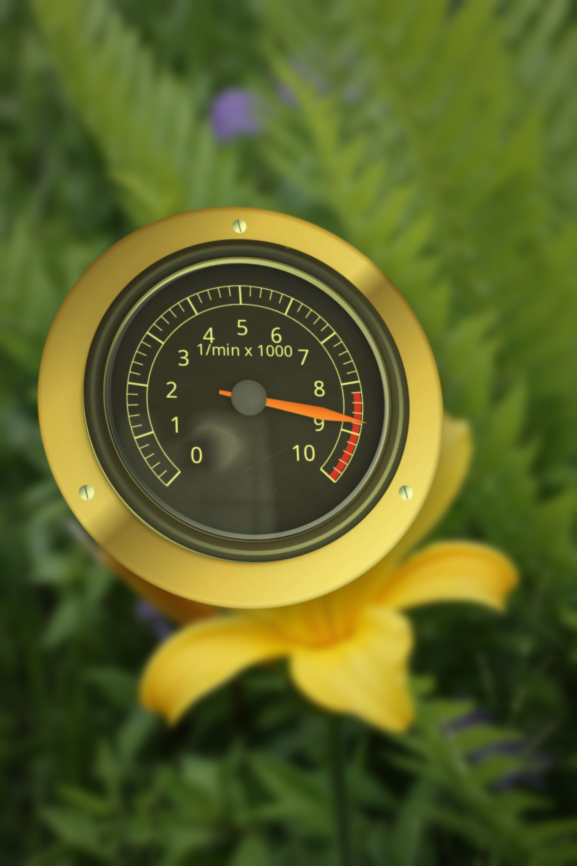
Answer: 8800
